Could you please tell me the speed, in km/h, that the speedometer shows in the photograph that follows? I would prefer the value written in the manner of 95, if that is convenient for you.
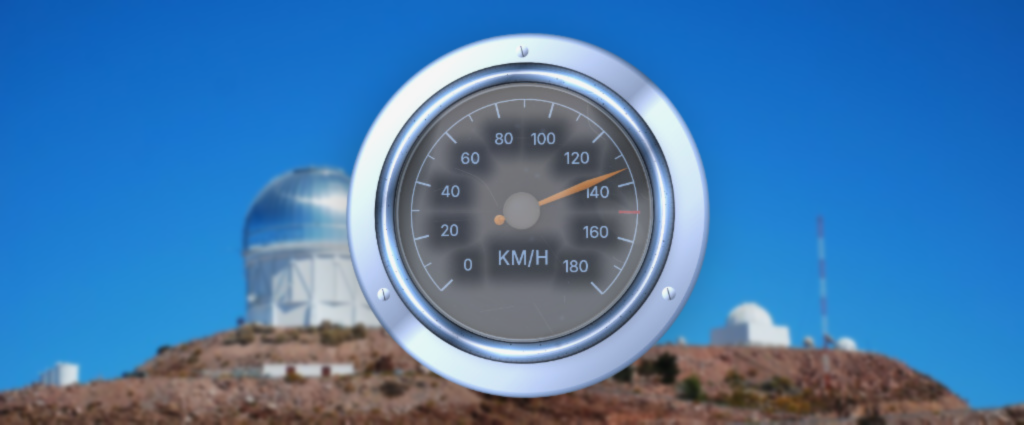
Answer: 135
